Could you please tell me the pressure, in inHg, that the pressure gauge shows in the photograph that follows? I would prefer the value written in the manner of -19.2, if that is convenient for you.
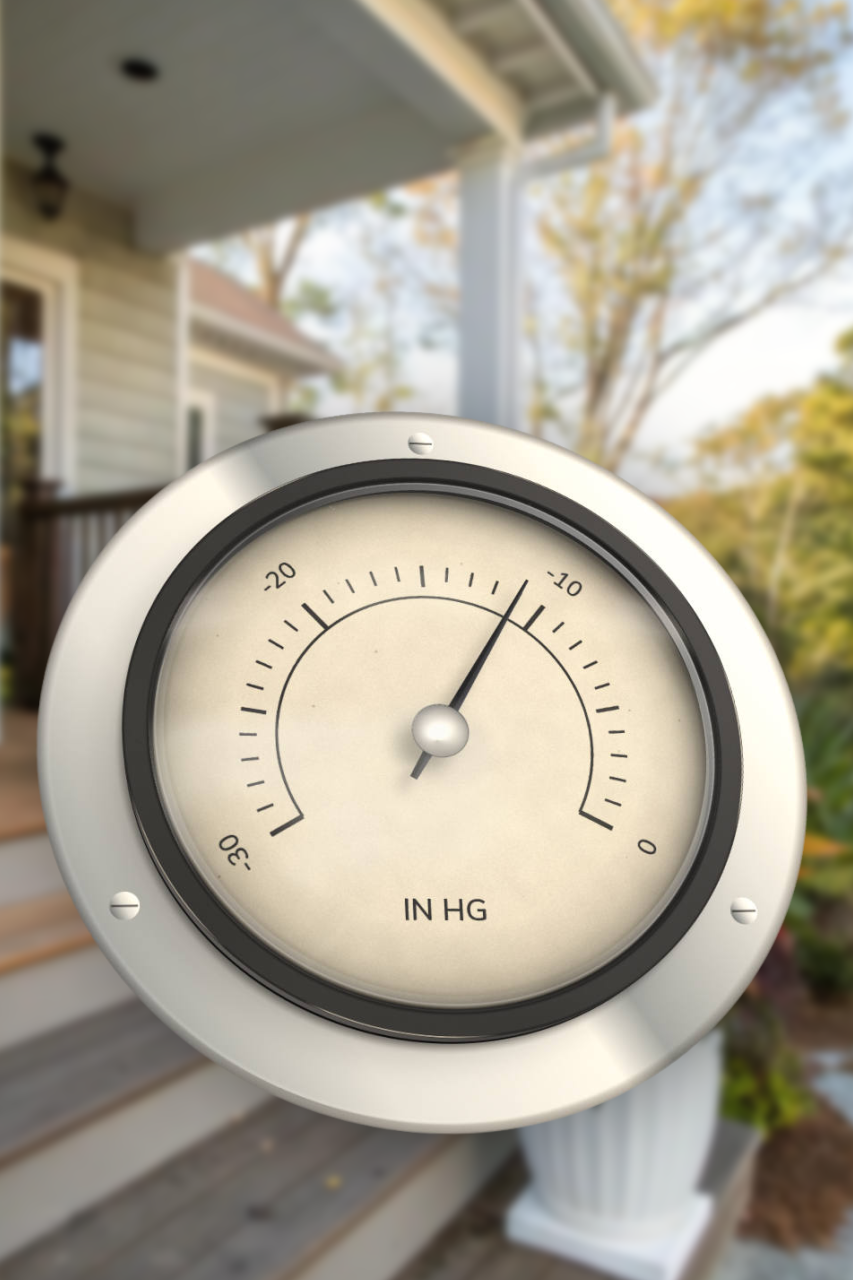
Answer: -11
